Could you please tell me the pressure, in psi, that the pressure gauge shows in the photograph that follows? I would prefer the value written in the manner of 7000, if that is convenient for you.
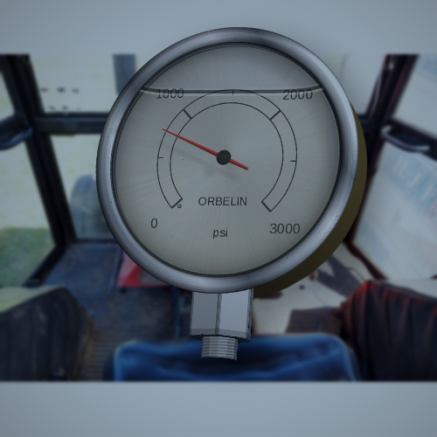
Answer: 750
